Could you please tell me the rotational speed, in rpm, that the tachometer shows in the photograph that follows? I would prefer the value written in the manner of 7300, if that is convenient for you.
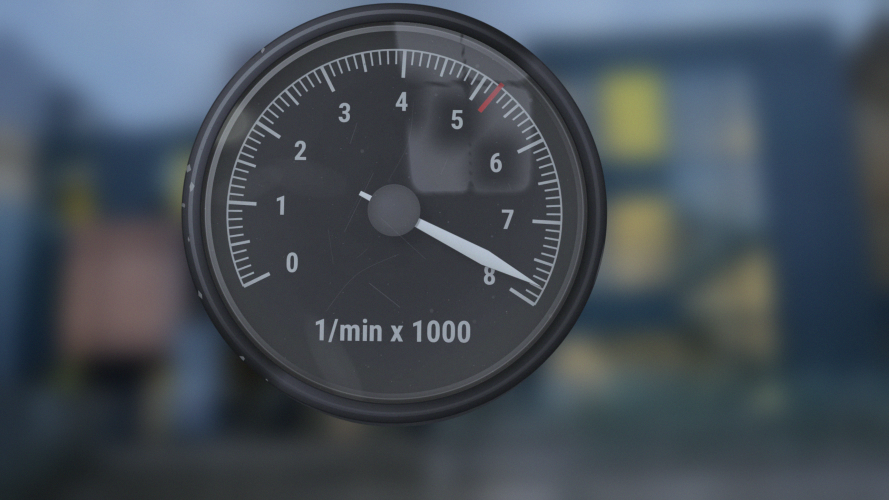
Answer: 7800
